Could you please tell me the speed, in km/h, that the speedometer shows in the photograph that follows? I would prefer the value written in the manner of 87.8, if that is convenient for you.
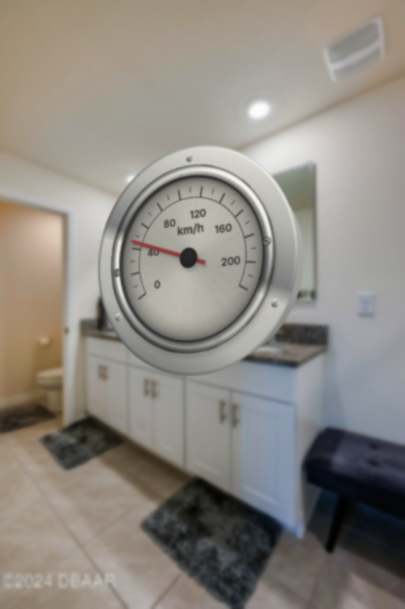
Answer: 45
